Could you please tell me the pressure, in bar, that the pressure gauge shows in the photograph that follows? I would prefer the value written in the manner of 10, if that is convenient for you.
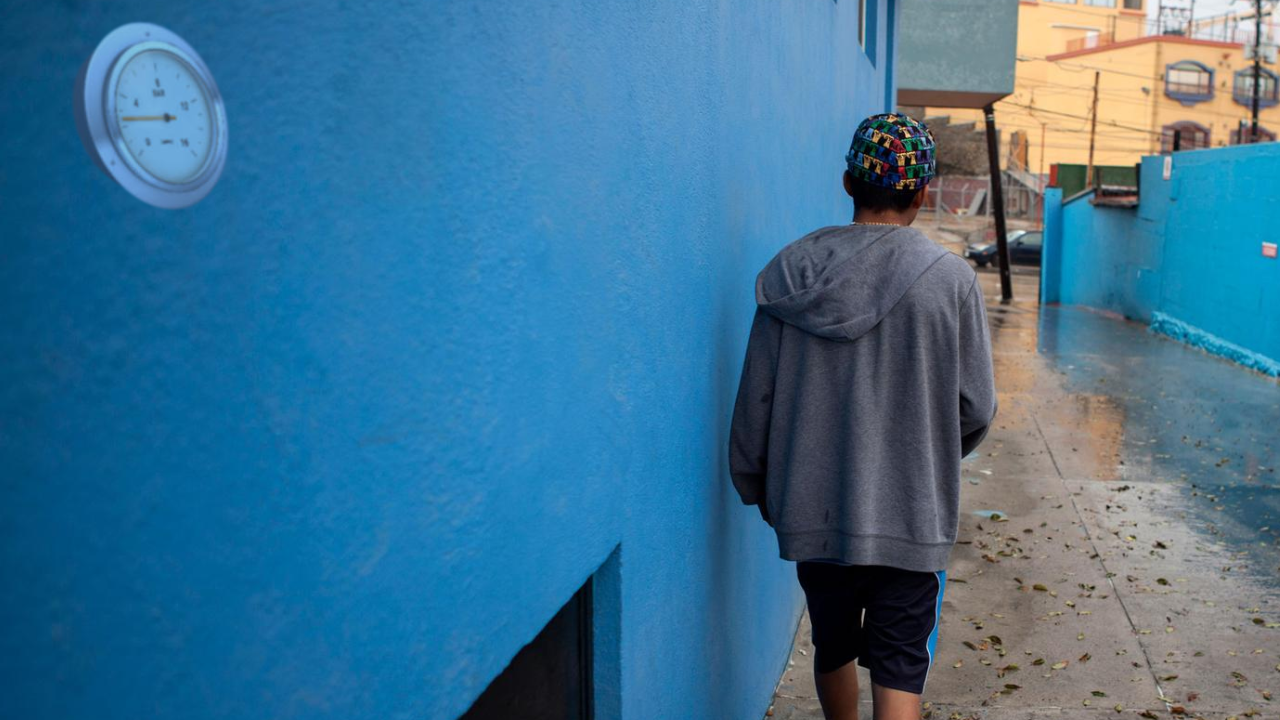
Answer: 2.5
